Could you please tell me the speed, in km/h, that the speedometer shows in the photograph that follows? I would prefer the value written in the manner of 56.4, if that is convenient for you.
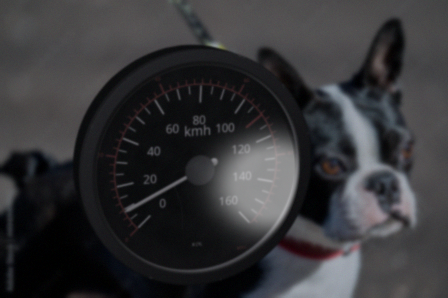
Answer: 10
